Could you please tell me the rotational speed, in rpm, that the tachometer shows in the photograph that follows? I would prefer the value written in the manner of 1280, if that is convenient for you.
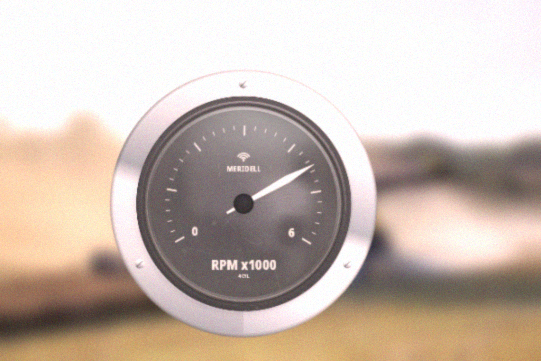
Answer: 4500
